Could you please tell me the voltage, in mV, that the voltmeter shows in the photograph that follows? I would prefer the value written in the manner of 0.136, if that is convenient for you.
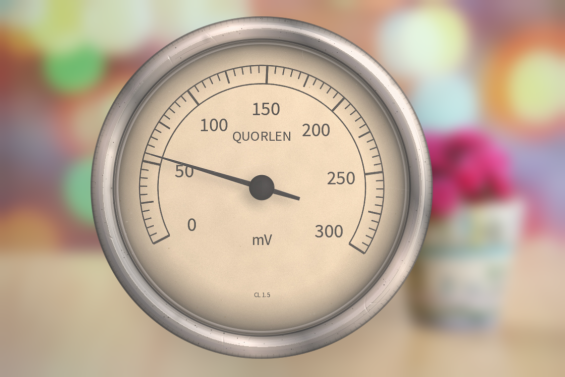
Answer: 55
